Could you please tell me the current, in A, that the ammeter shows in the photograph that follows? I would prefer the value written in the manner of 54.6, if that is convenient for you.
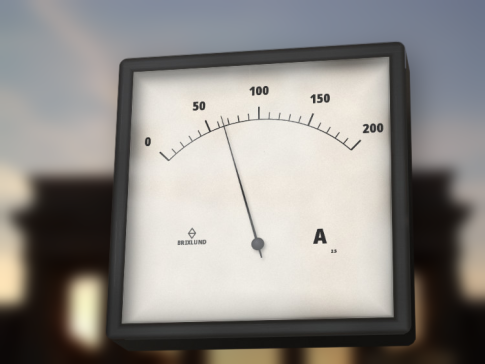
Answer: 65
